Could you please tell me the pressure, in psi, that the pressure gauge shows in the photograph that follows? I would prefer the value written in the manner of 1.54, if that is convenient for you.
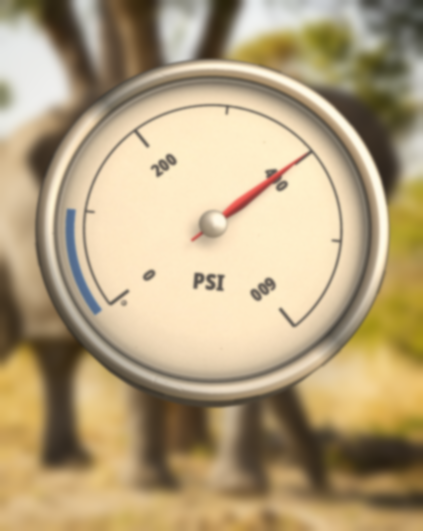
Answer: 400
